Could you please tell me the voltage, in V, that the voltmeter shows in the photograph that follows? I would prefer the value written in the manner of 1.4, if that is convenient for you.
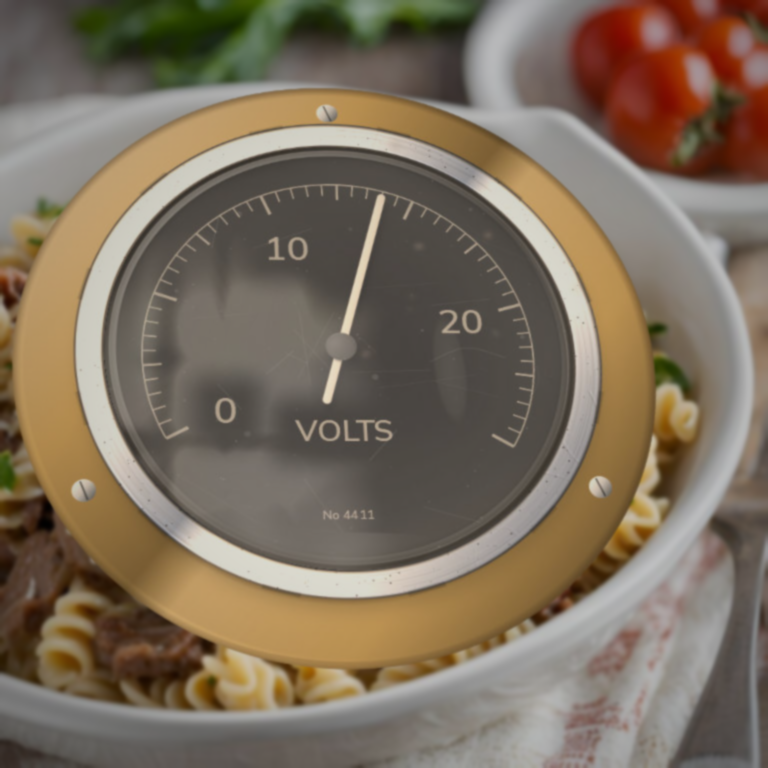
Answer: 14
